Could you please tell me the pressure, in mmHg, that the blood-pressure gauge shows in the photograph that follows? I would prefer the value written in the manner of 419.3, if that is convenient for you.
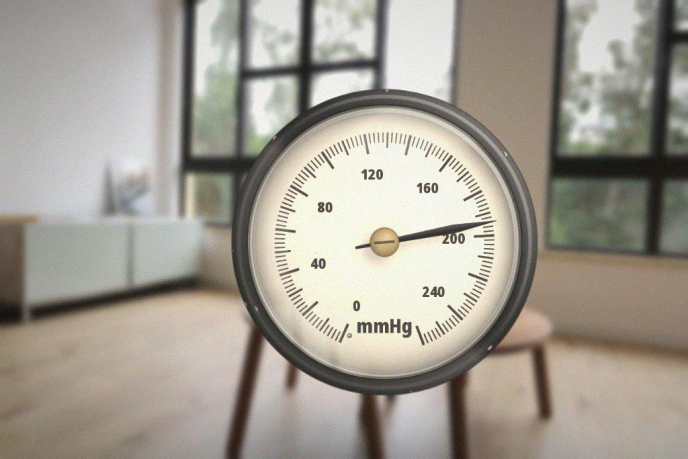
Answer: 194
